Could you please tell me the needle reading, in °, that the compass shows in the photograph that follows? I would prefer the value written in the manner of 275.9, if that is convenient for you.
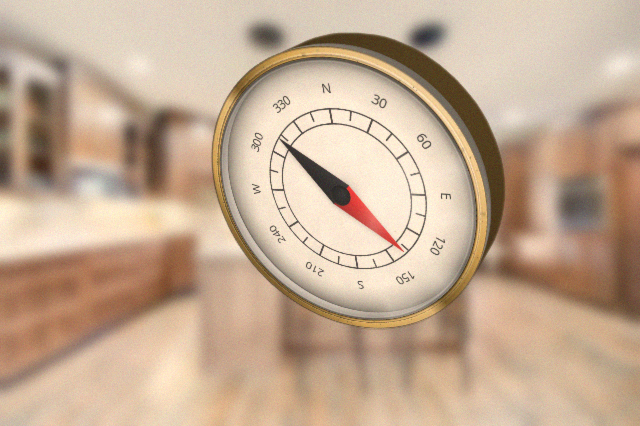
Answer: 135
